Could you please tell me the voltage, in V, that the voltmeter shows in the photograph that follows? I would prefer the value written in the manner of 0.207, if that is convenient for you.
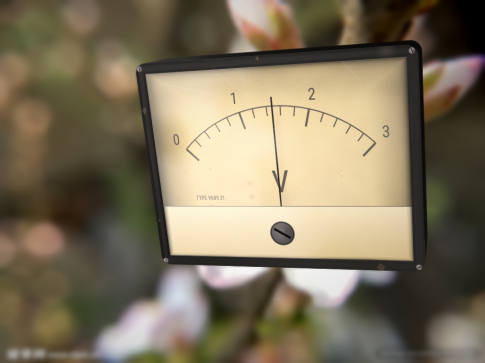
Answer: 1.5
